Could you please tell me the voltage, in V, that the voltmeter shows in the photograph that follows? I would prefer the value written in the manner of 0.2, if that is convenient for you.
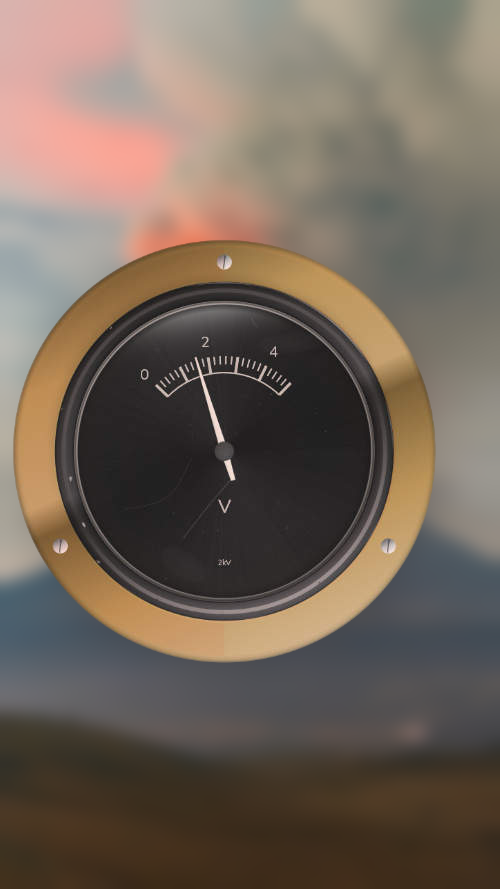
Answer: 1.6
